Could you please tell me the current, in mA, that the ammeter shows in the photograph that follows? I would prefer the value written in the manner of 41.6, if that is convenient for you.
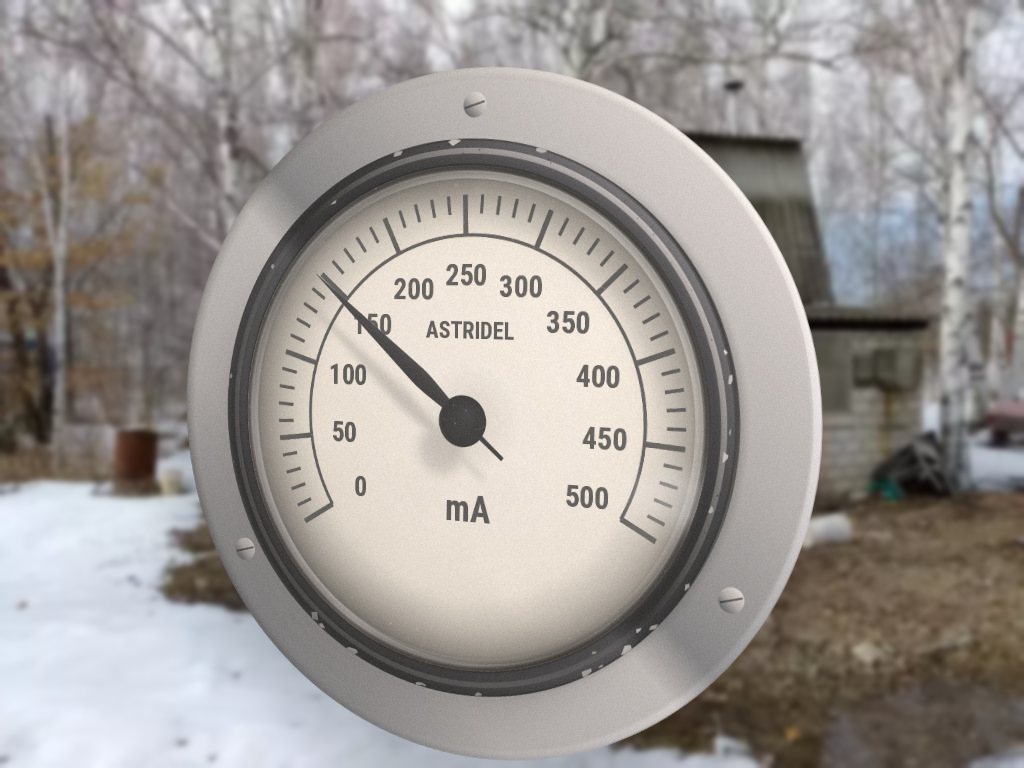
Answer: 150
